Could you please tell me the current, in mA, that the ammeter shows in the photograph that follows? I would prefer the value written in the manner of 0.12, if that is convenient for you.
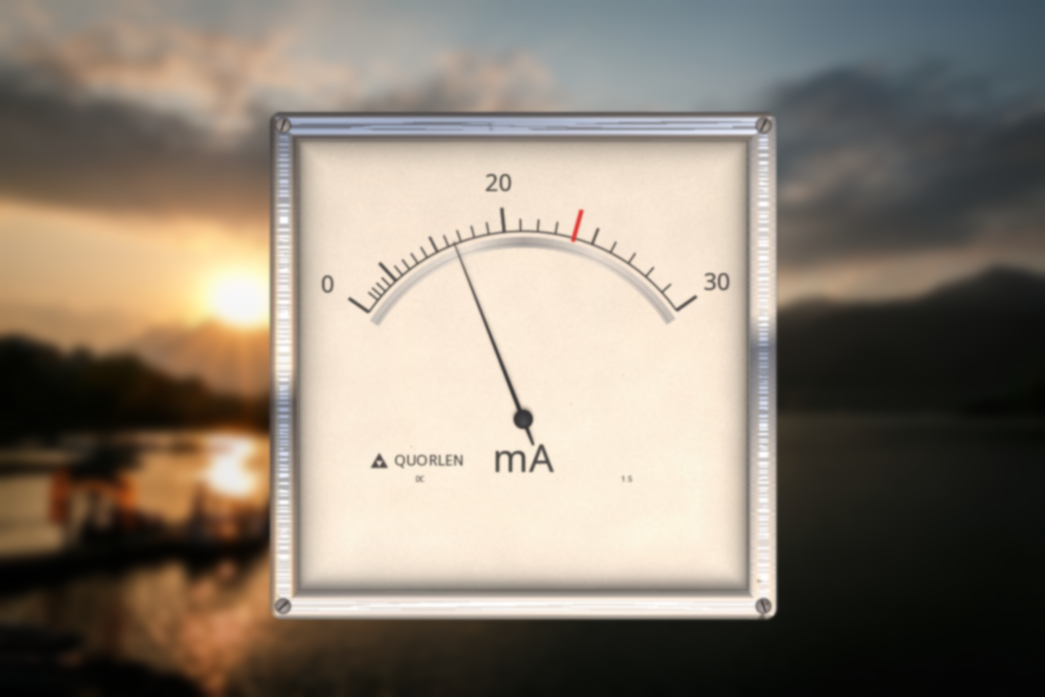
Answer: 16.5
